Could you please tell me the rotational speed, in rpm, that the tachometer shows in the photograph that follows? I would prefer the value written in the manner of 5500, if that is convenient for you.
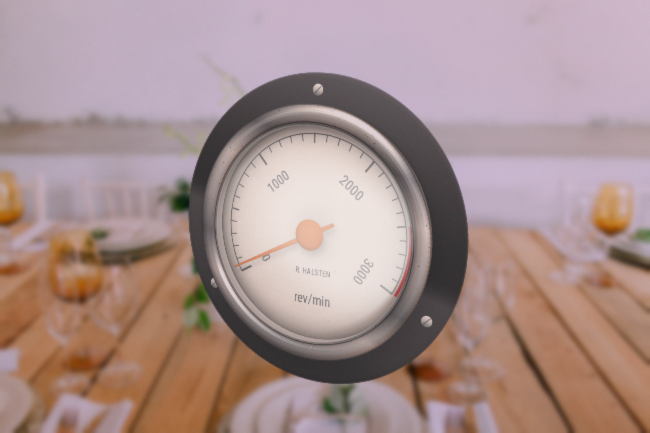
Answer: 50
